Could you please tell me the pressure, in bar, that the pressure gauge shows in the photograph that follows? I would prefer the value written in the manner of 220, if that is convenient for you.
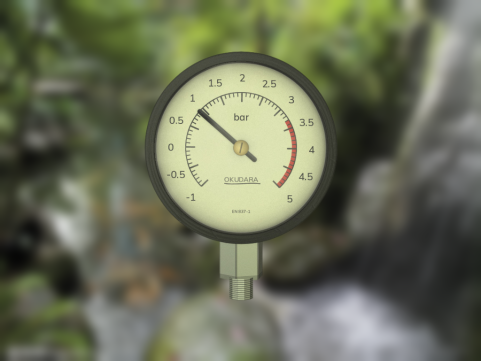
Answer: 0.9
